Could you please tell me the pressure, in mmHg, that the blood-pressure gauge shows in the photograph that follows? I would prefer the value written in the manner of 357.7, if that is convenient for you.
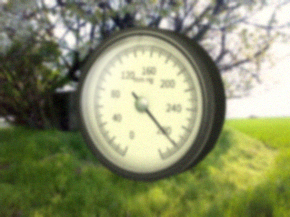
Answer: 280
